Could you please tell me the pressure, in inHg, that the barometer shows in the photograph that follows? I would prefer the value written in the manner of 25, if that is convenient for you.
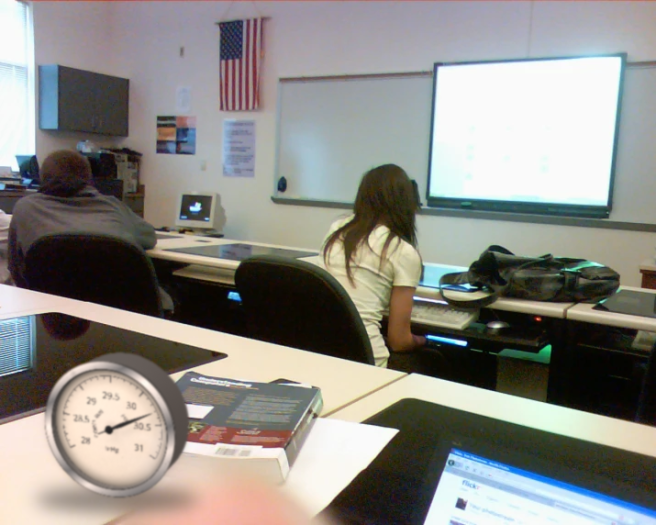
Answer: 30.3
